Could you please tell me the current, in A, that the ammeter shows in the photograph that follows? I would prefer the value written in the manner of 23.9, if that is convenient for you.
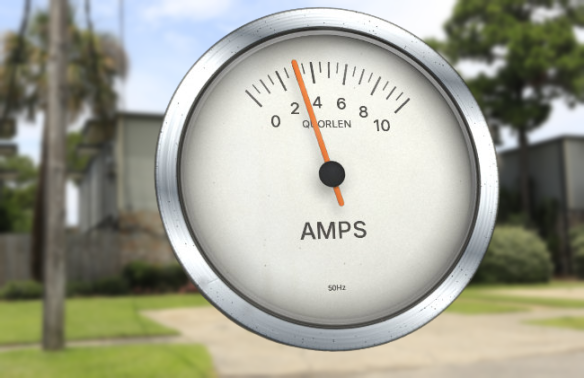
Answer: 3
